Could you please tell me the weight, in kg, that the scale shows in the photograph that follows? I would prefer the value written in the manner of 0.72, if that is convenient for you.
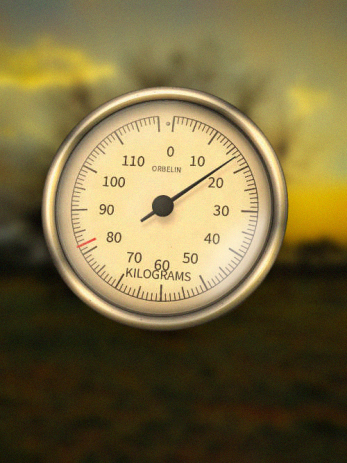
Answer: 17
